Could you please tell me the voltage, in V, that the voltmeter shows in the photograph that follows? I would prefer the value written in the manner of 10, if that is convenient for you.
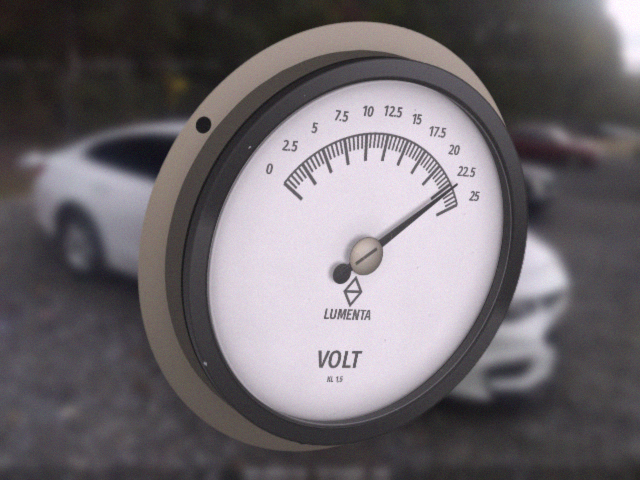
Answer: 22.5
